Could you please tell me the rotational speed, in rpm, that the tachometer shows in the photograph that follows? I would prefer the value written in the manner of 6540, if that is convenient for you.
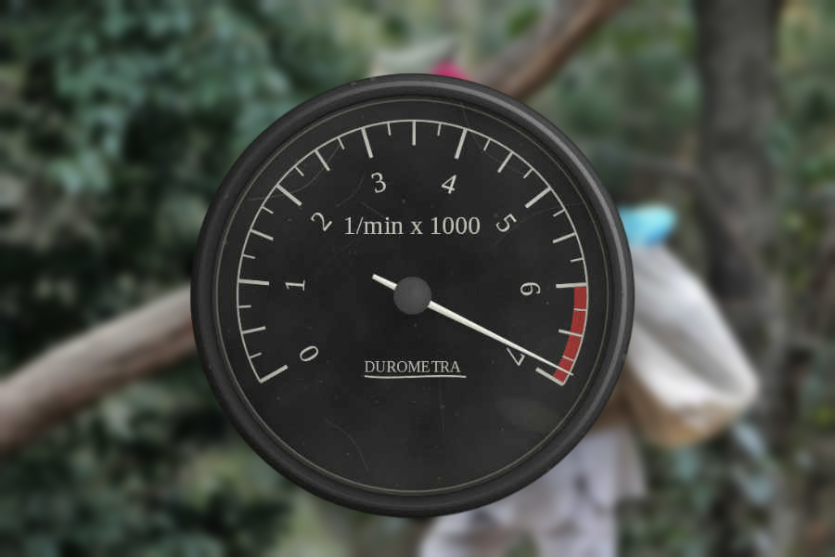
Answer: 6875
